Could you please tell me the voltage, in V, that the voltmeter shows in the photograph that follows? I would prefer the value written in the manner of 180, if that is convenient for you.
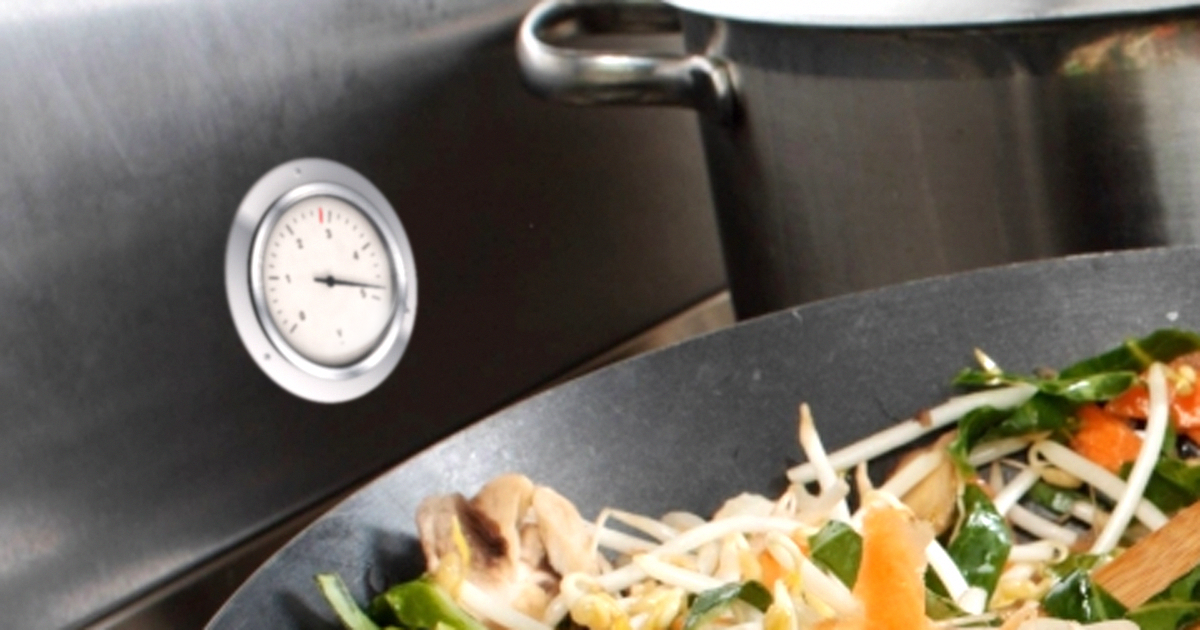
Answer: 4.8
